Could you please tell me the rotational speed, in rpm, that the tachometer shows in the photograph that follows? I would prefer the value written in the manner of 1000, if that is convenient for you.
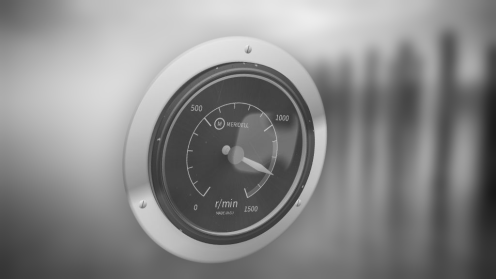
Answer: 1300
